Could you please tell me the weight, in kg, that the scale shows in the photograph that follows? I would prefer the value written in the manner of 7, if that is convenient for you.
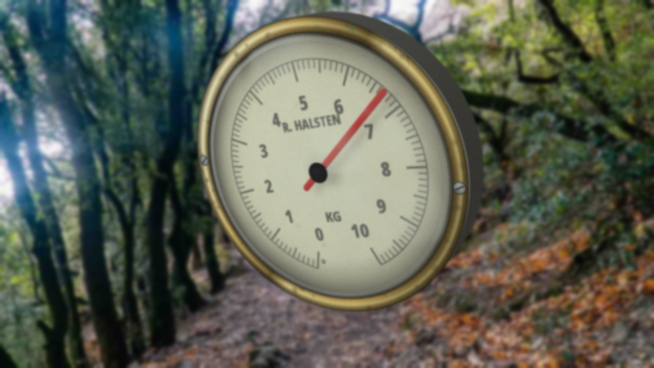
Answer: 6.7
